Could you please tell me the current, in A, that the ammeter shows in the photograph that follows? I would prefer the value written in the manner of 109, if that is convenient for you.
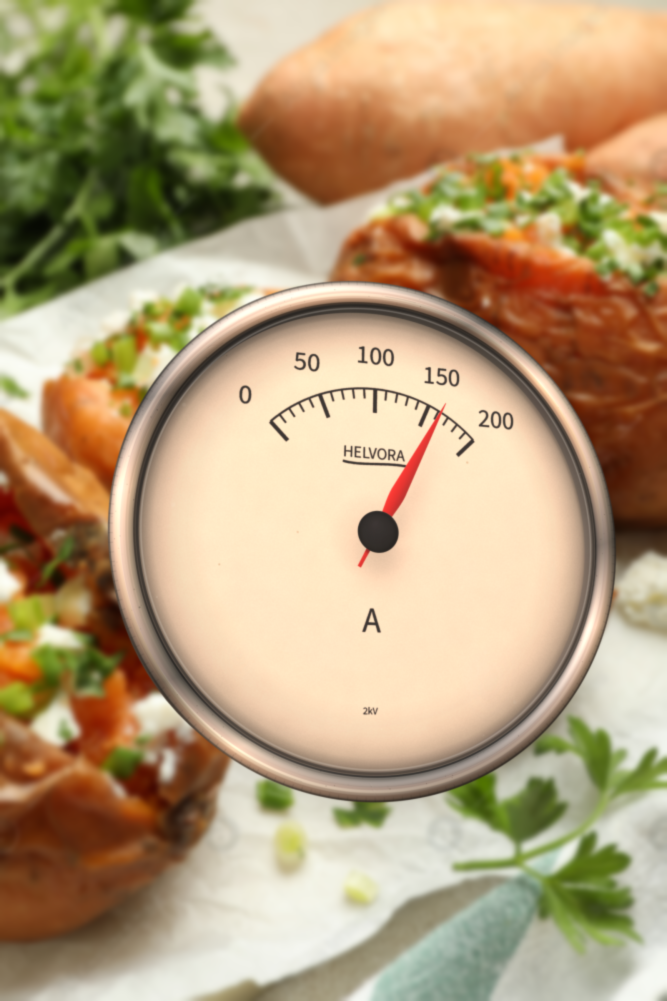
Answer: 160
